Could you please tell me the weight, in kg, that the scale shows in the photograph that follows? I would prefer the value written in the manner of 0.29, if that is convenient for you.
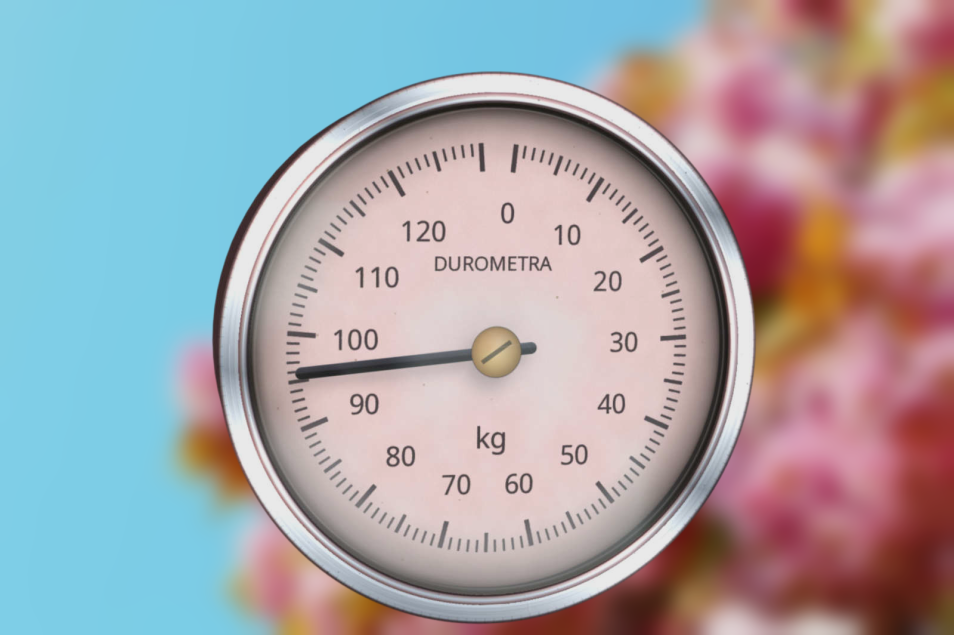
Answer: 96
